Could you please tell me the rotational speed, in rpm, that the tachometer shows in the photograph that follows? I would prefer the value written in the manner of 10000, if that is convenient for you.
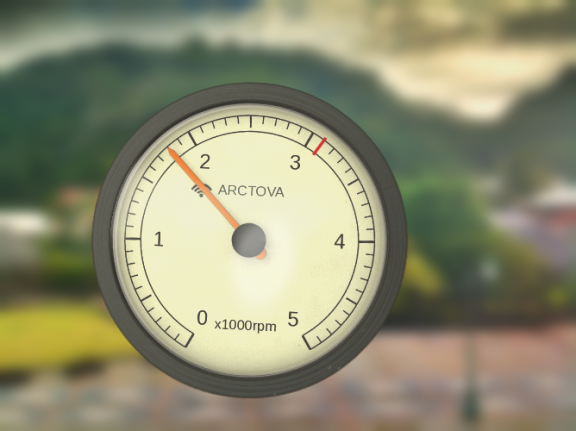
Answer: 1800
